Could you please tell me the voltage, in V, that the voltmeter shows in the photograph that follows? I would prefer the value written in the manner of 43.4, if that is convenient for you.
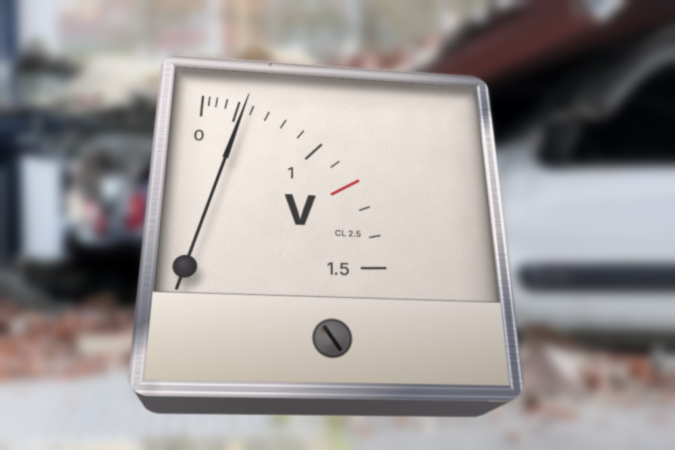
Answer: 0.55
